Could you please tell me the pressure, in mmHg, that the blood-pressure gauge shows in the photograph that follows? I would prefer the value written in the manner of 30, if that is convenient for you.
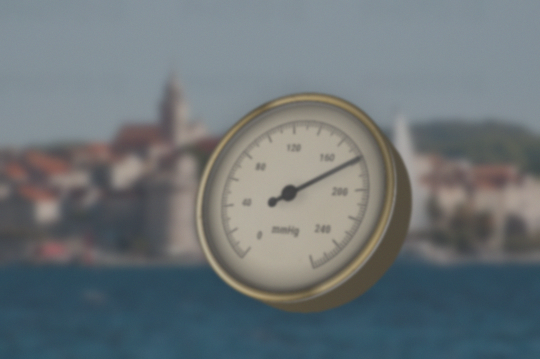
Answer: 180
